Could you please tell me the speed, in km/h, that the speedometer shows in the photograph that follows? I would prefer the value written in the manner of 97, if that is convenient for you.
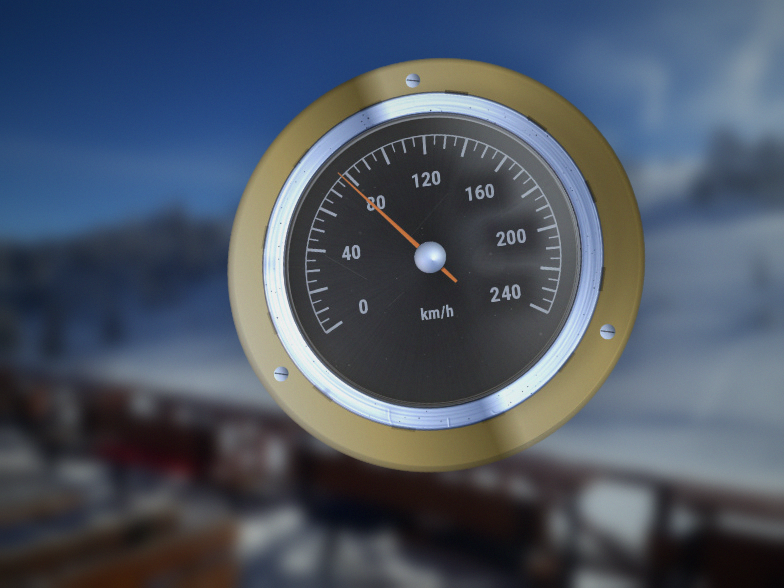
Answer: 77.5
